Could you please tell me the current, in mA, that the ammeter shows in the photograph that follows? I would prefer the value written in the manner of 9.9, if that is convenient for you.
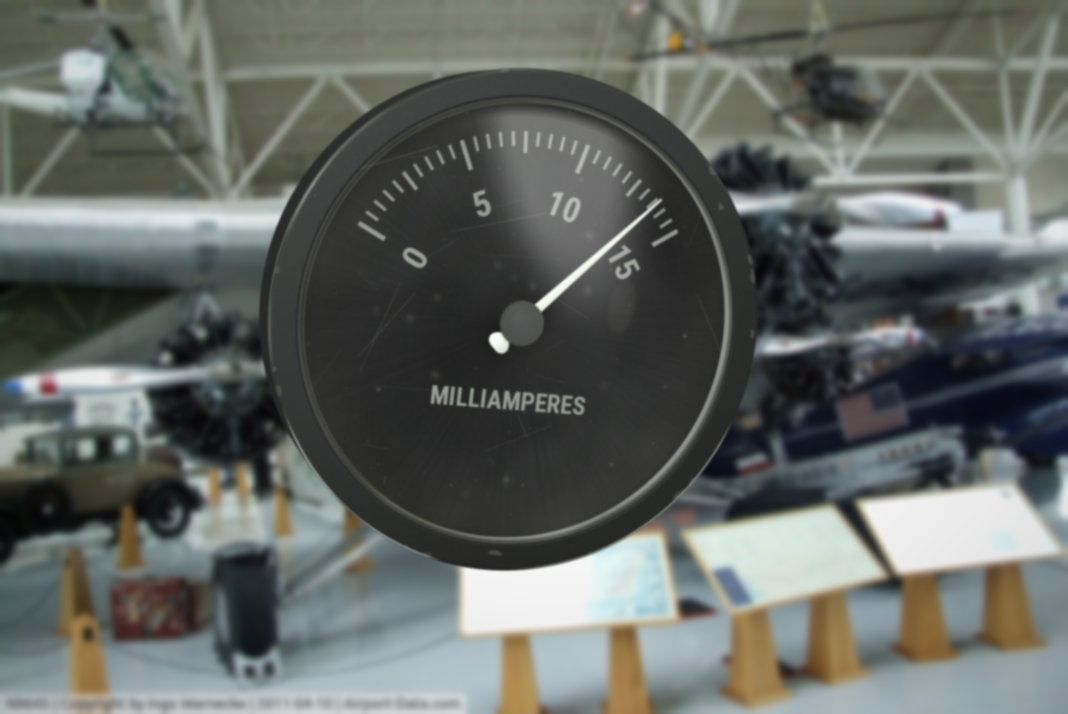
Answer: 13.5
